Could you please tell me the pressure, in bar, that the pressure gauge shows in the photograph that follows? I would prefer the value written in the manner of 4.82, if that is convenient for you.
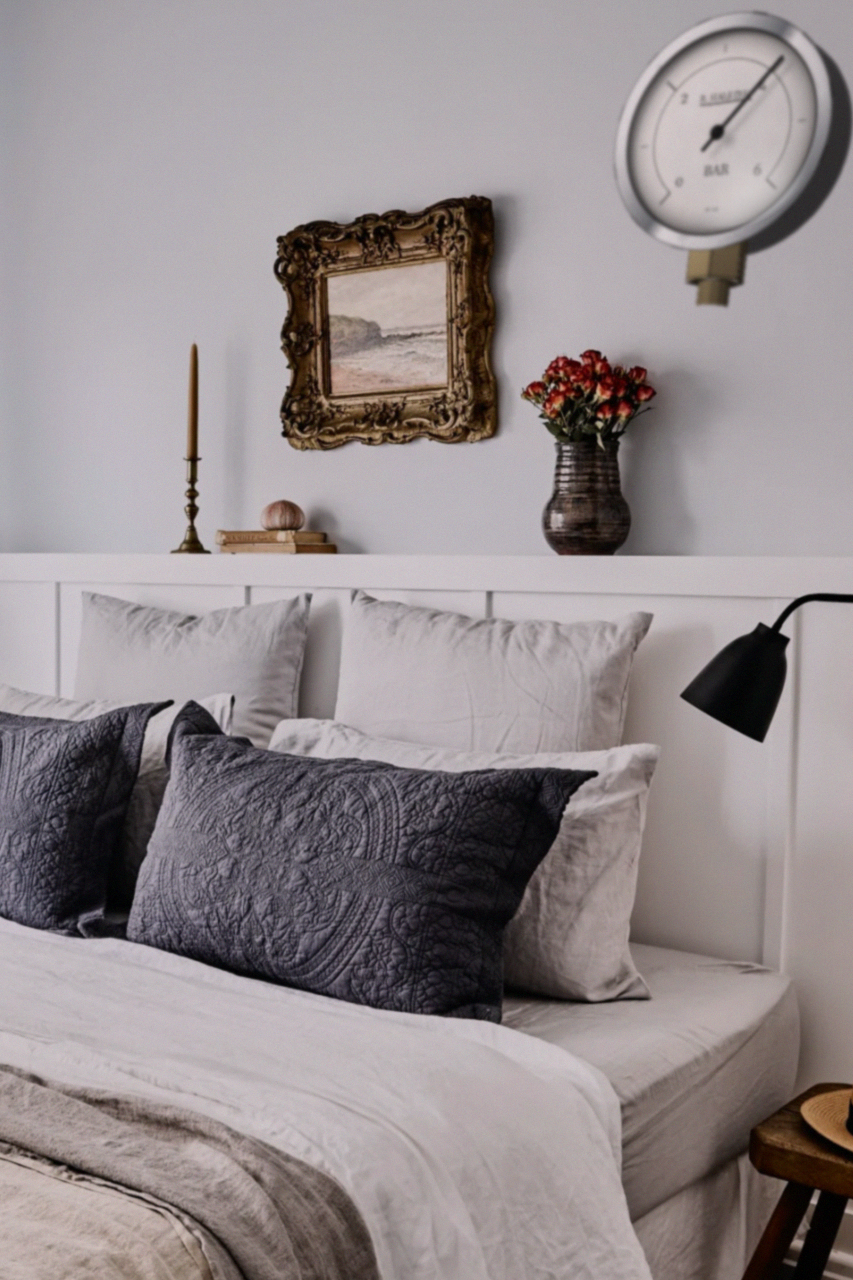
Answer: 4
